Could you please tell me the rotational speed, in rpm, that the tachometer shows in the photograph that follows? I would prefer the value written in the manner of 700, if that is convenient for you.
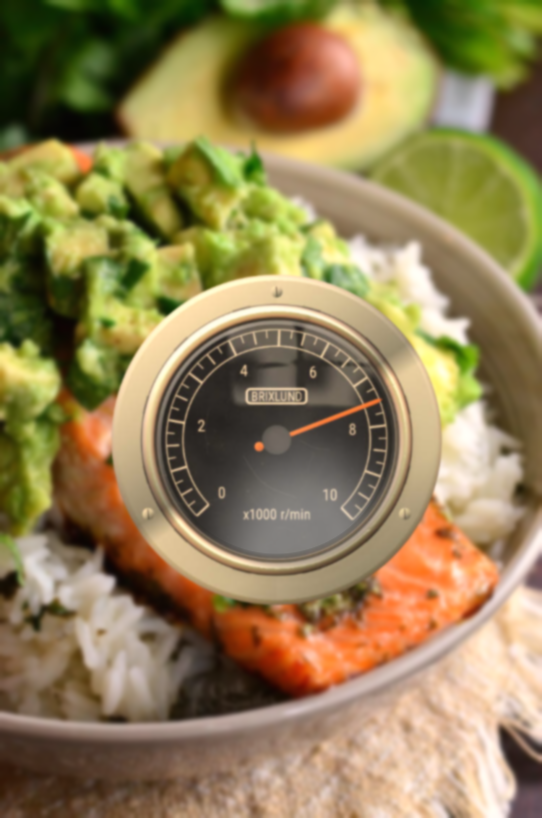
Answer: 7500
